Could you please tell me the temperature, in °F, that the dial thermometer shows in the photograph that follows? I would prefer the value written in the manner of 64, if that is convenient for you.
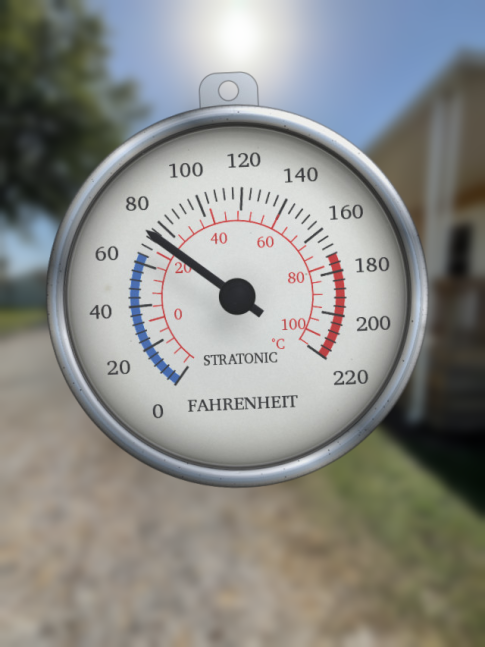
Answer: 74
